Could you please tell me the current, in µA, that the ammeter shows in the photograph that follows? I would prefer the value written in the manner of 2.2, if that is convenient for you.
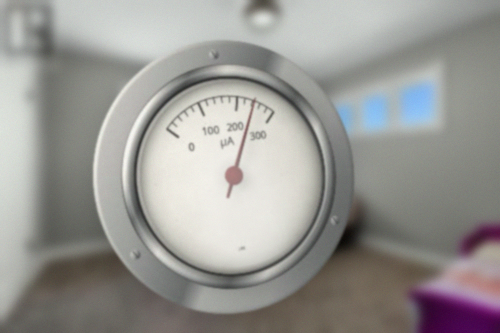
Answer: 240
